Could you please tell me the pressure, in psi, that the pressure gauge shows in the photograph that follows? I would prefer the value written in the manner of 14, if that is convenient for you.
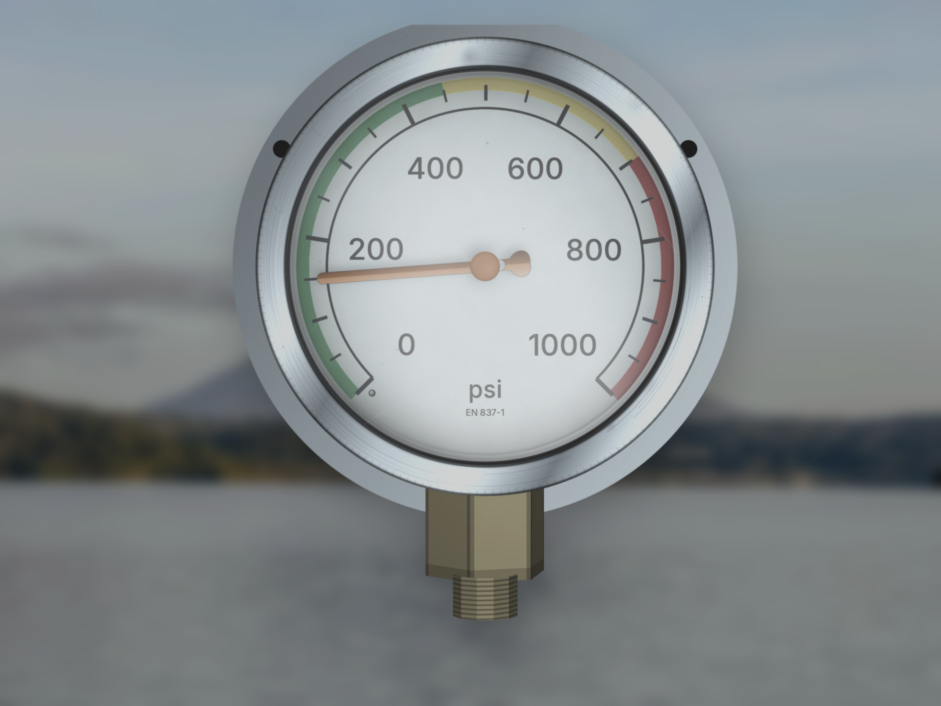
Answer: 150
